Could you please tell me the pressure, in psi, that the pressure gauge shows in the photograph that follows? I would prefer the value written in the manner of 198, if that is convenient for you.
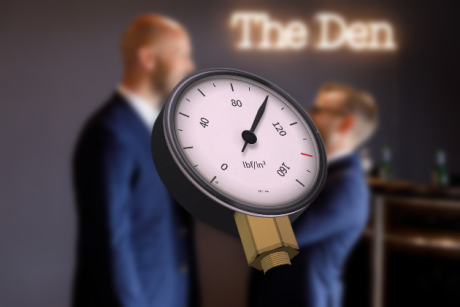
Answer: 100
